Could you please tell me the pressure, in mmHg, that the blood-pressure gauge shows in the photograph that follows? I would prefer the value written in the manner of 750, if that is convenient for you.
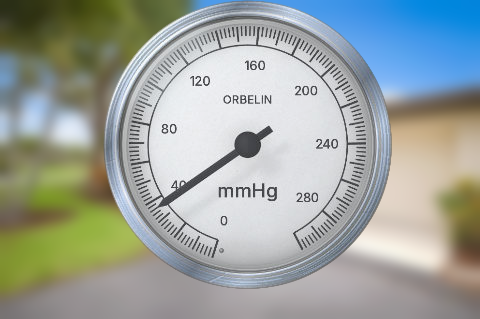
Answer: 36
